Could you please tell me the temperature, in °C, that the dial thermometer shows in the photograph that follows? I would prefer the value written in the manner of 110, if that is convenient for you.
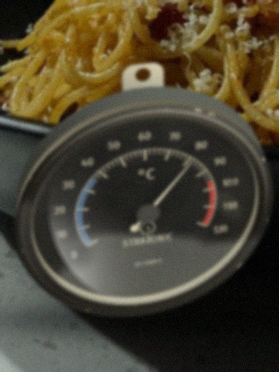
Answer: 80
